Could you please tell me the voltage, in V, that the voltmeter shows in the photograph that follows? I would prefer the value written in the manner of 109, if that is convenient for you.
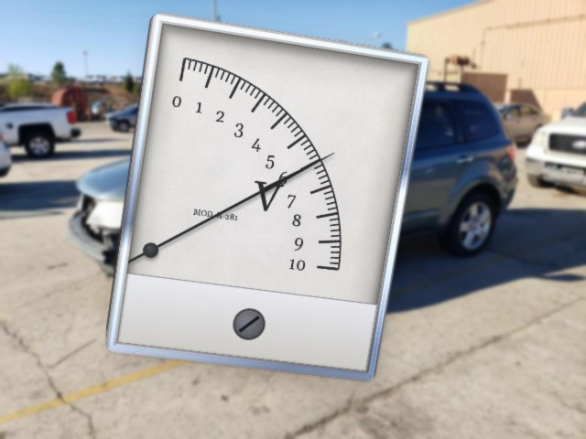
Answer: 6
